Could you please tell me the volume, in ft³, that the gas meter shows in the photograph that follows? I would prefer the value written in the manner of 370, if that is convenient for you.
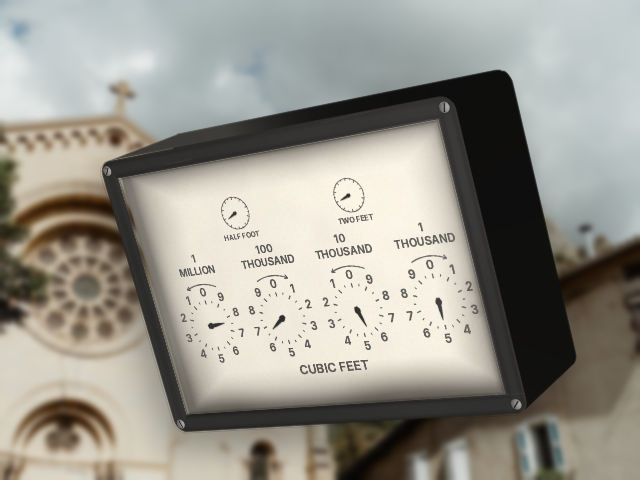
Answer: 765500
